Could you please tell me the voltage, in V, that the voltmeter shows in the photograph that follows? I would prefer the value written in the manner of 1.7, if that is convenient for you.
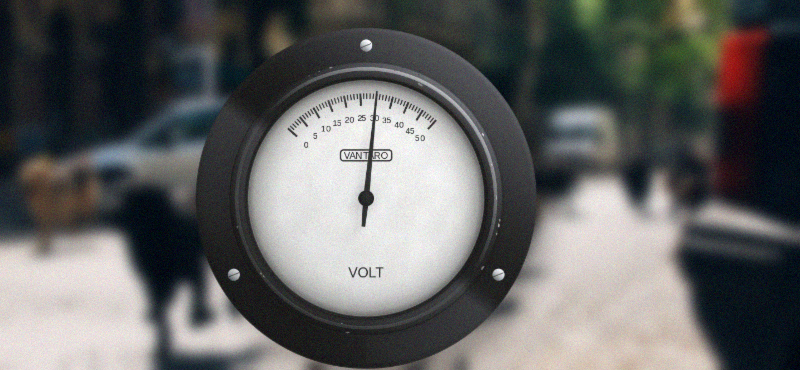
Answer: 30
